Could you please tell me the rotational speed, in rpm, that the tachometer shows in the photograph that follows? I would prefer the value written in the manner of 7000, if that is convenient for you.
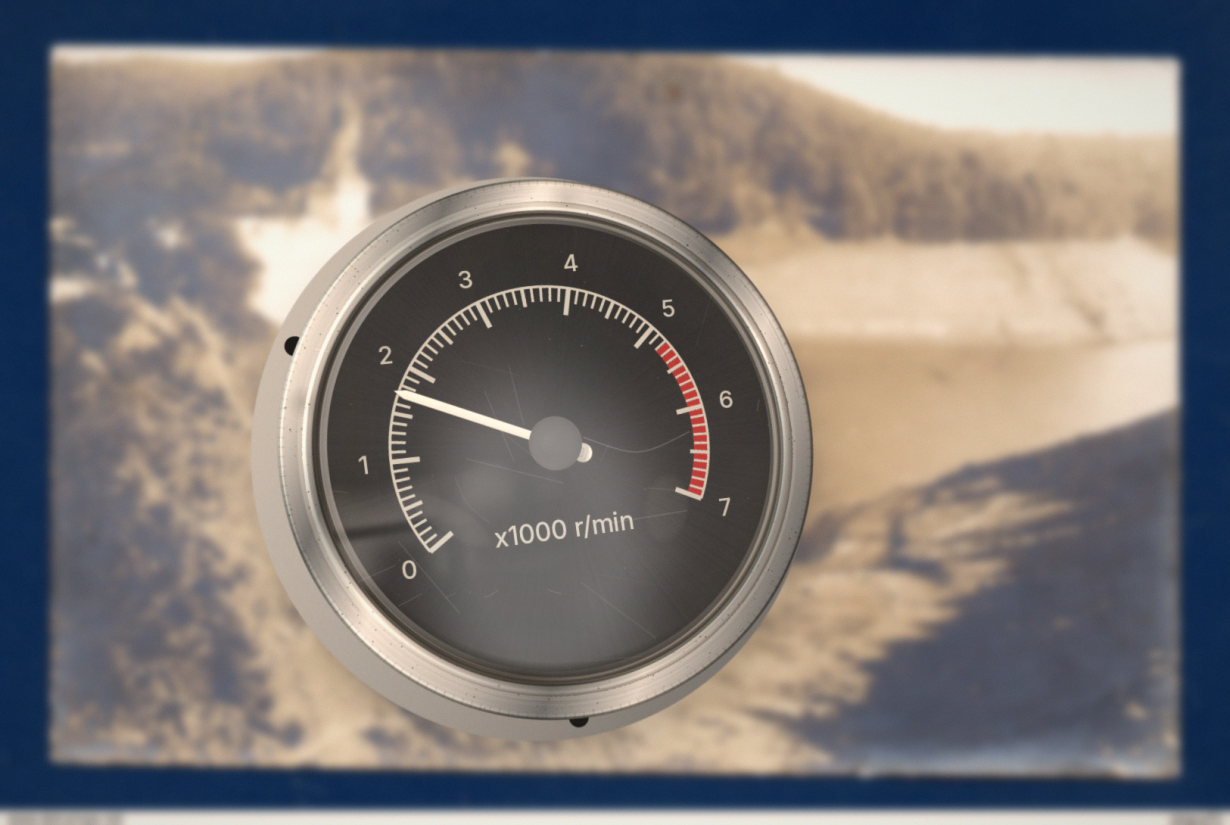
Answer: 1700
